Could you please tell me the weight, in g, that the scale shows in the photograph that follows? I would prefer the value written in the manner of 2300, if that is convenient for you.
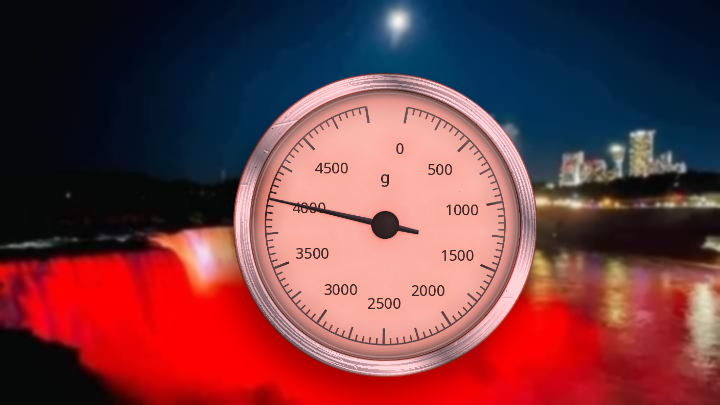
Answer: 4000
